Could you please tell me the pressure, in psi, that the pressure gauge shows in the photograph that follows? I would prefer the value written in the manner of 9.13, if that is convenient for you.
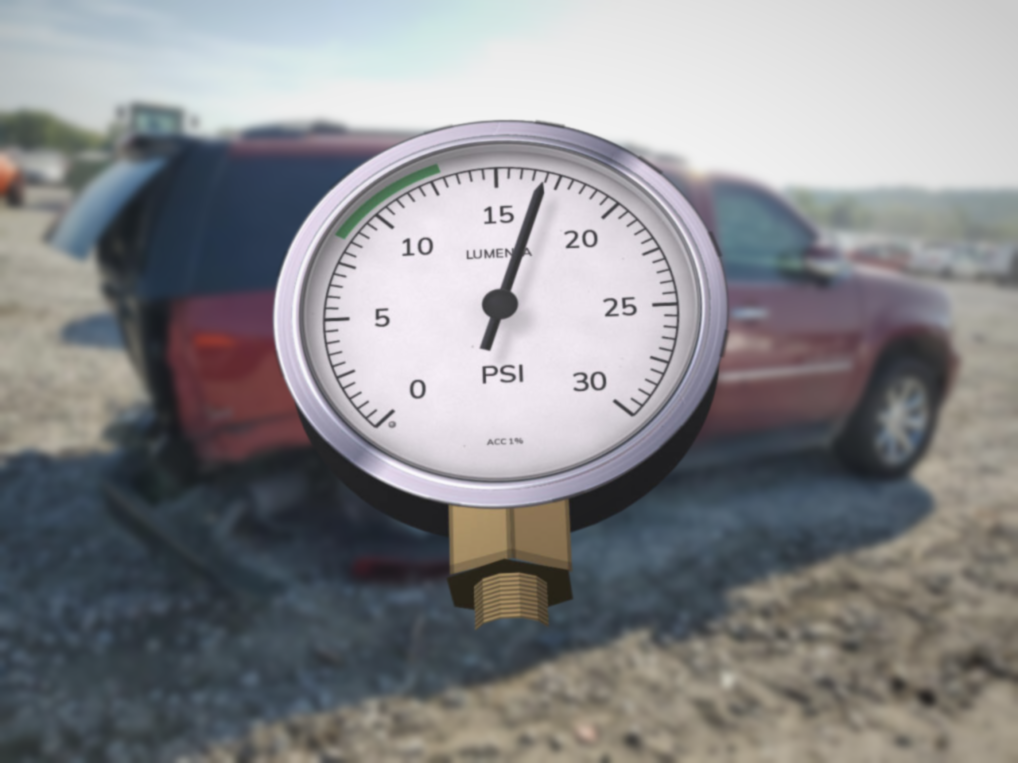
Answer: 17
